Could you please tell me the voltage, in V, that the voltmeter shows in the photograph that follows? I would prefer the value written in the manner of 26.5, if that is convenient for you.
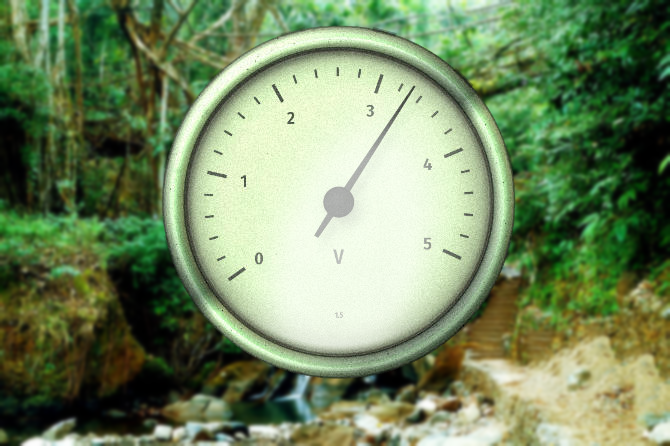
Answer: 3.3
